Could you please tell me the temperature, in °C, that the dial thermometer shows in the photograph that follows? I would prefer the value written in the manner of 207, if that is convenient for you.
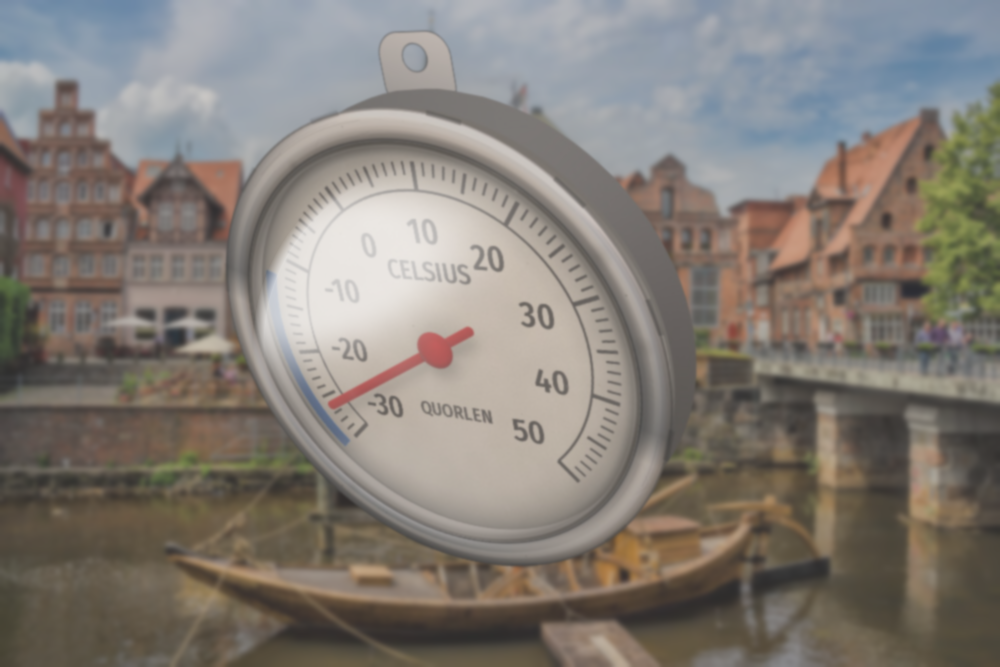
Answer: -26
